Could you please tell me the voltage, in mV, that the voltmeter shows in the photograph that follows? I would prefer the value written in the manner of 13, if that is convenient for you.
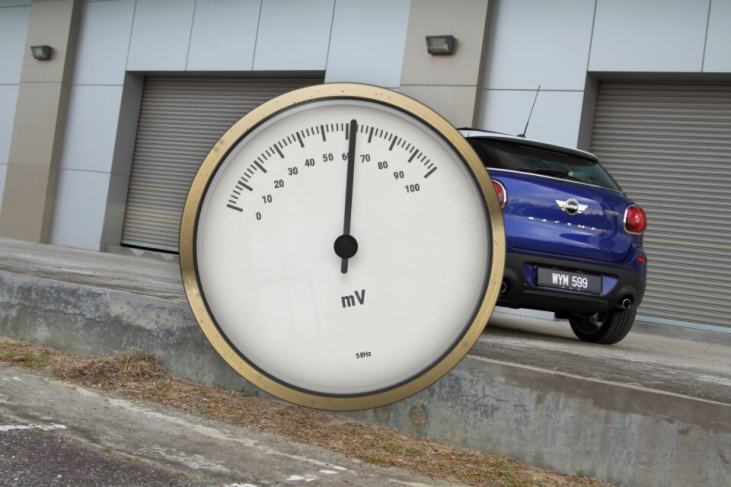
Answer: 62
